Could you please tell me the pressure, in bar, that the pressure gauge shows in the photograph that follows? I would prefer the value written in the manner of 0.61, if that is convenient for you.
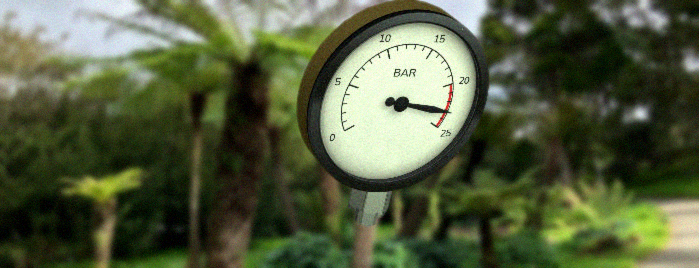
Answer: 23
